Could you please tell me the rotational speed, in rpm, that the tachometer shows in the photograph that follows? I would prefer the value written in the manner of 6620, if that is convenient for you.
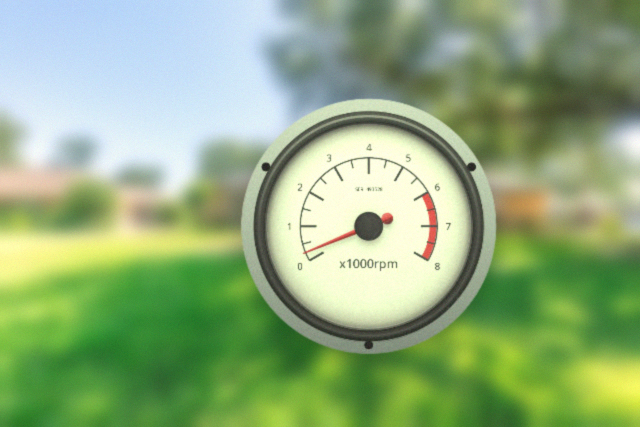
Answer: 250
